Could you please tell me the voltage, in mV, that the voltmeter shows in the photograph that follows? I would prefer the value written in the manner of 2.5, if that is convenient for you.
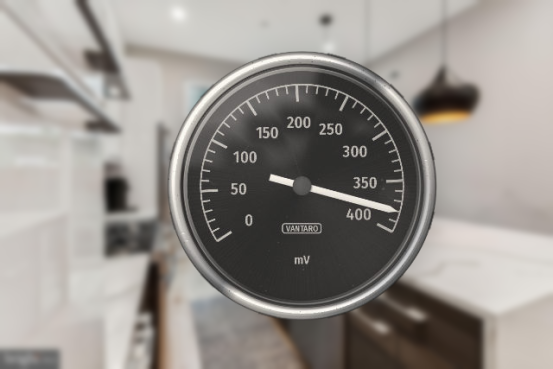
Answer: 380
